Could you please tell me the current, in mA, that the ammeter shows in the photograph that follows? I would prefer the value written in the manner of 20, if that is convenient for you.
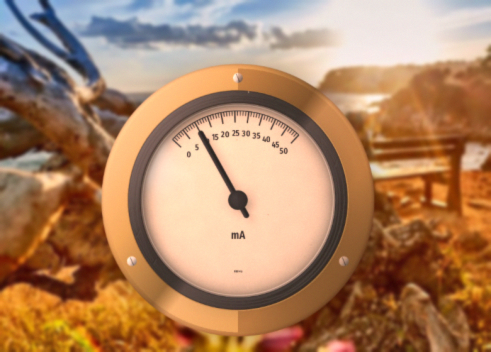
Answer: 10
